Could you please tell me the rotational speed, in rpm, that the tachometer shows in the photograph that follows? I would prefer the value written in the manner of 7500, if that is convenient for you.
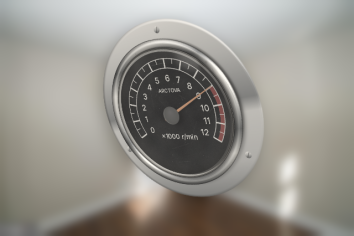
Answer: 9000
